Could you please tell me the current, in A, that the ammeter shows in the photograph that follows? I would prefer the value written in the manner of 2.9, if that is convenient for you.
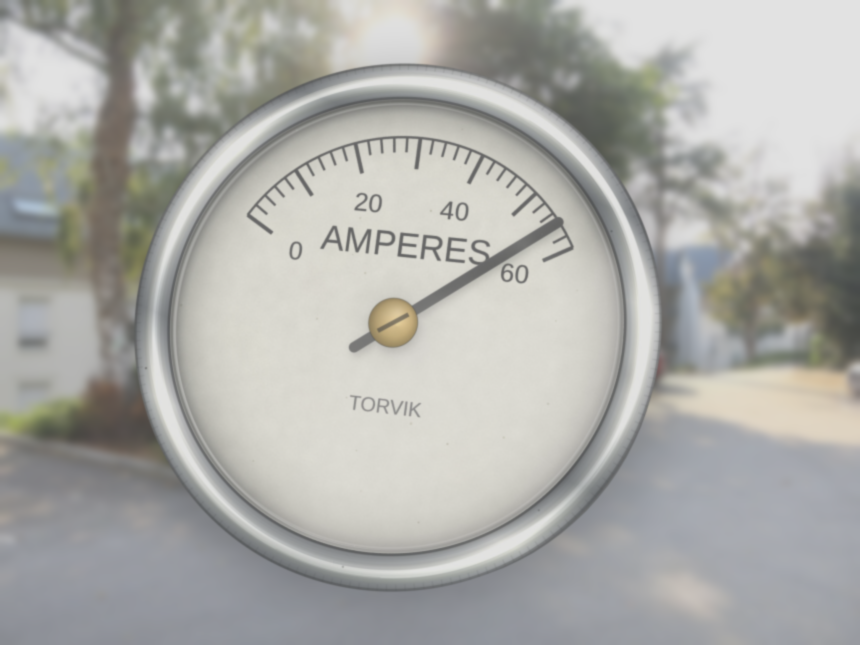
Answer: 56
